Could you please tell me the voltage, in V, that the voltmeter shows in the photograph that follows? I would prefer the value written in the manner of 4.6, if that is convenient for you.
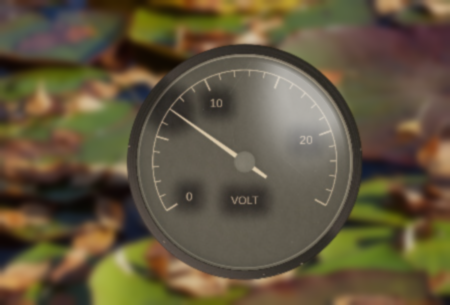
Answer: 7
